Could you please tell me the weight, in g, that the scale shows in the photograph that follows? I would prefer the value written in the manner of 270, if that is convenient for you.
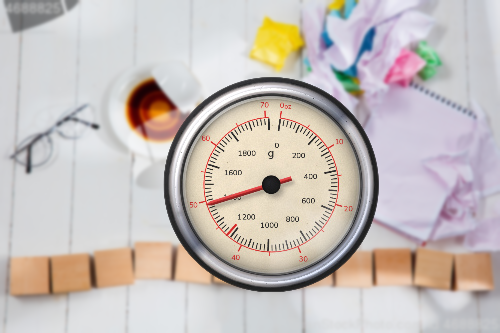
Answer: 1400
